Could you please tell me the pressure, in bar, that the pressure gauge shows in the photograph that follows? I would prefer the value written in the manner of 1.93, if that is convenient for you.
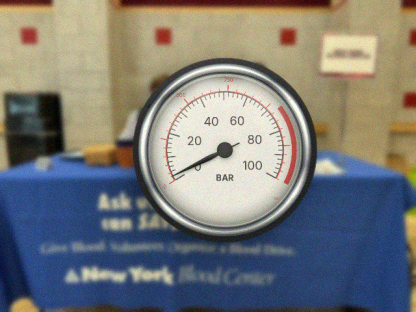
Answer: 2
